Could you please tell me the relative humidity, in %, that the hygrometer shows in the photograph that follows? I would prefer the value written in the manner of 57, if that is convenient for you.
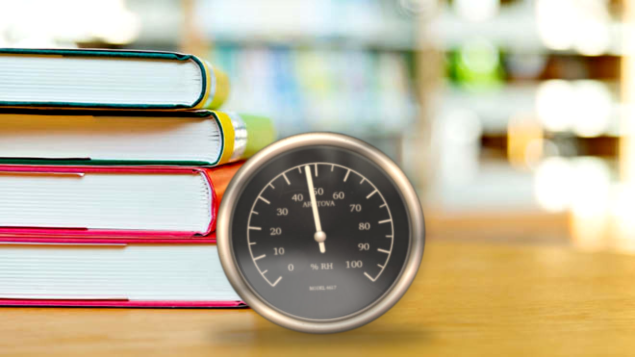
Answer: 47.5
